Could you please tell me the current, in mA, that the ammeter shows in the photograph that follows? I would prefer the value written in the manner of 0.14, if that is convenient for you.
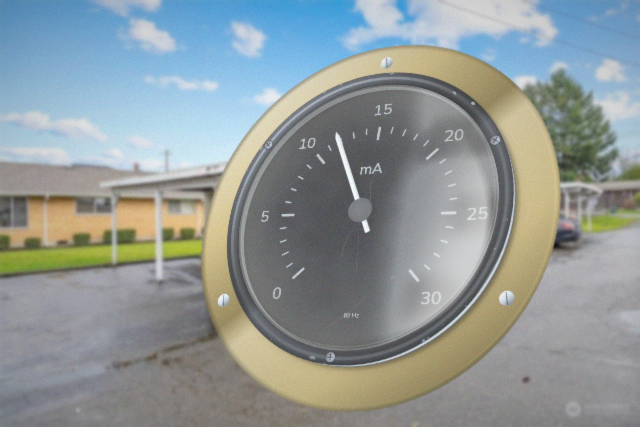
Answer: 12
